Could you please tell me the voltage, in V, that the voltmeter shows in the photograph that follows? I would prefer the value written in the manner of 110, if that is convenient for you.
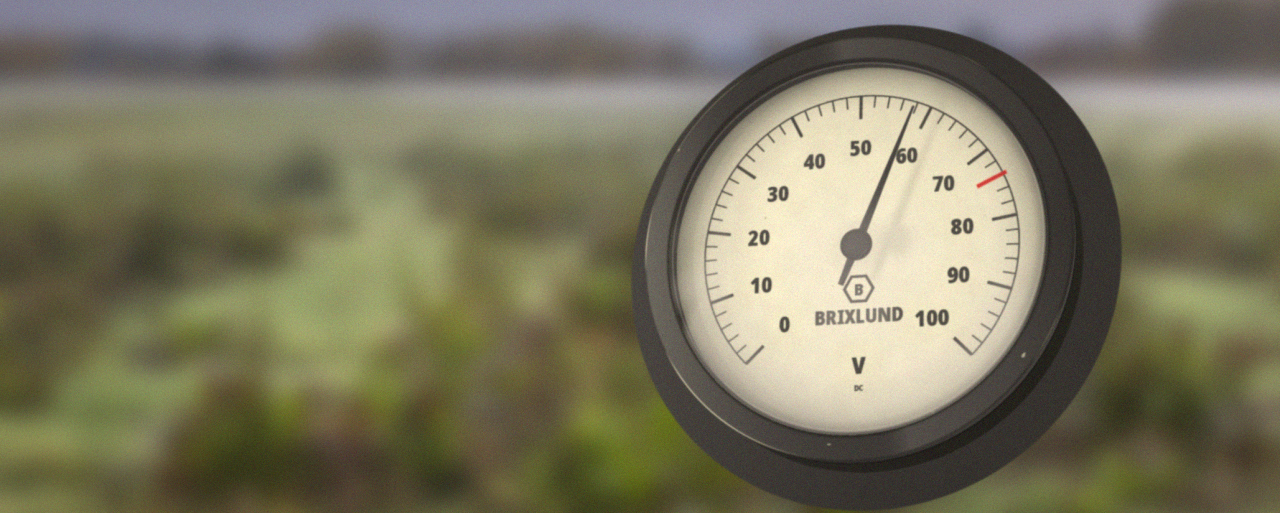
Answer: 58
